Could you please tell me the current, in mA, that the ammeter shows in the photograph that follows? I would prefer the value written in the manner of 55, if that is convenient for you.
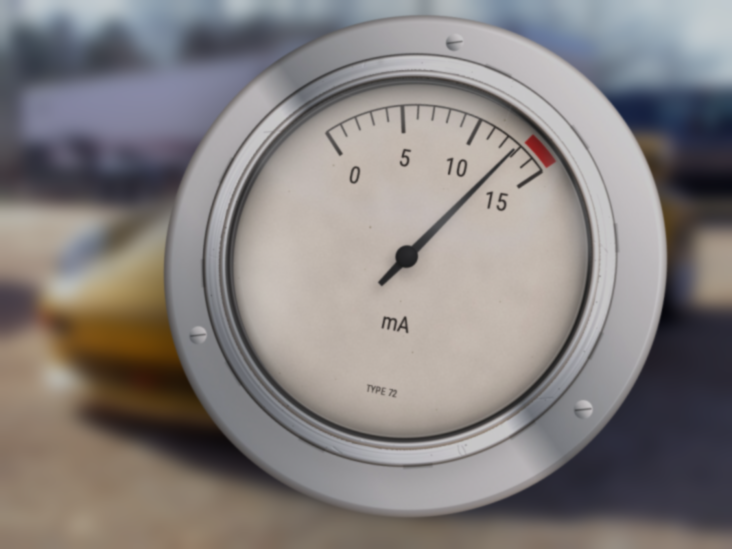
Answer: 13
